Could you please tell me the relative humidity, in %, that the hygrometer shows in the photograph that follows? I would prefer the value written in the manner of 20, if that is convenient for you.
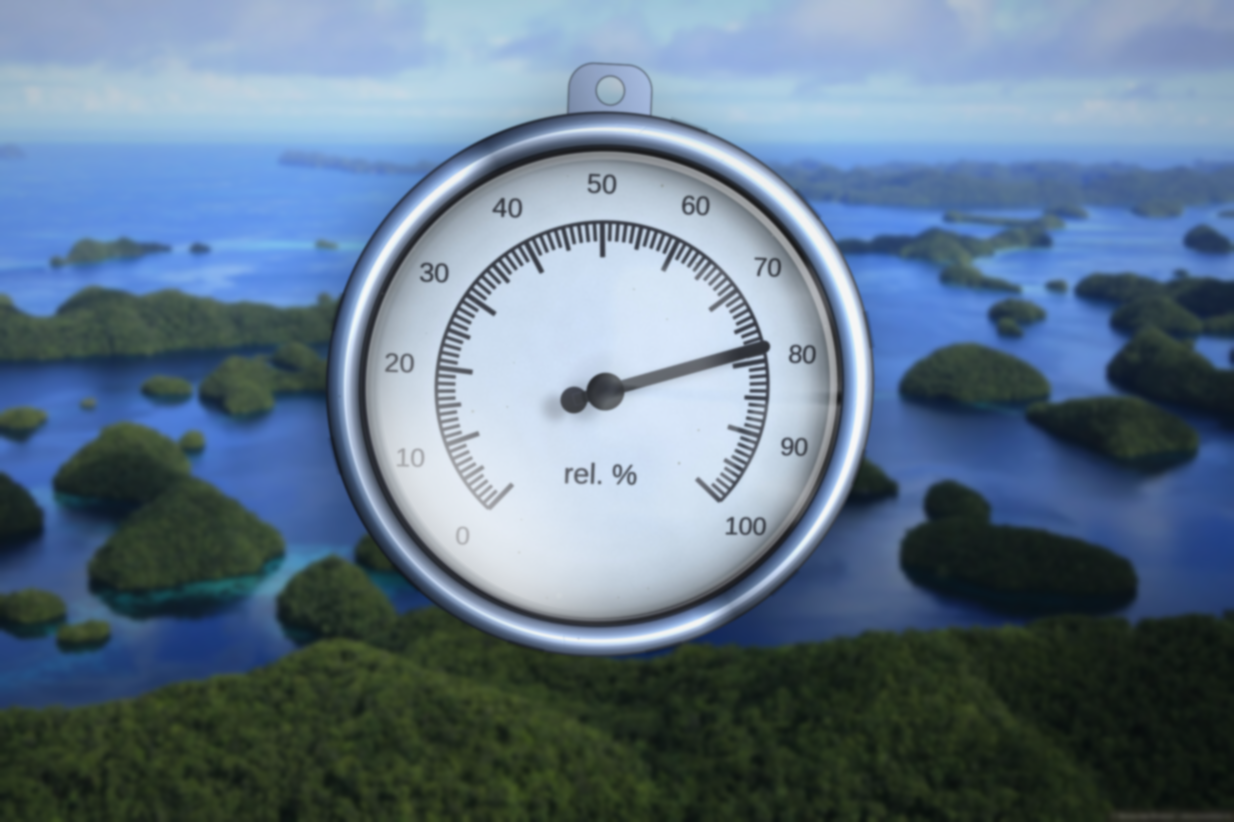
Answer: 78
